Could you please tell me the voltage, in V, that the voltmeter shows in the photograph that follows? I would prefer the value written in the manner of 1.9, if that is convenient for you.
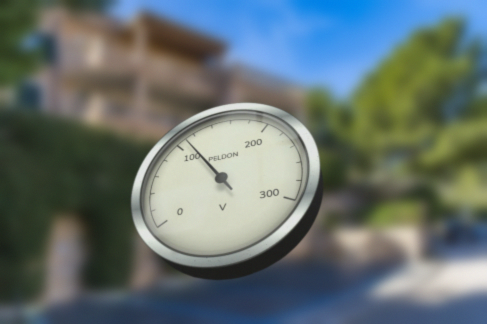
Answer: 110
